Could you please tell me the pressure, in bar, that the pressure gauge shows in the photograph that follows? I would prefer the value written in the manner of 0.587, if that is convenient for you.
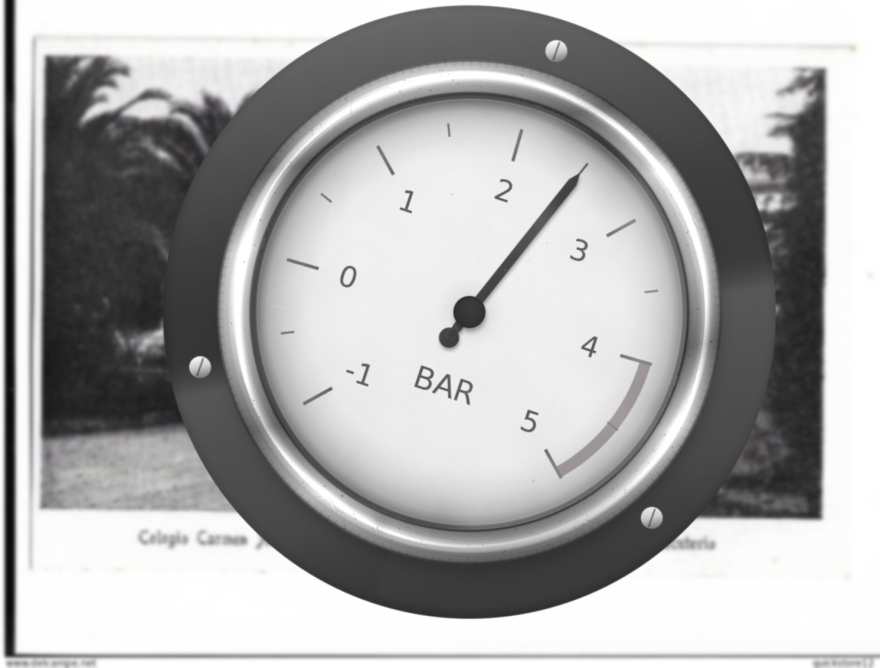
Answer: 2.5
